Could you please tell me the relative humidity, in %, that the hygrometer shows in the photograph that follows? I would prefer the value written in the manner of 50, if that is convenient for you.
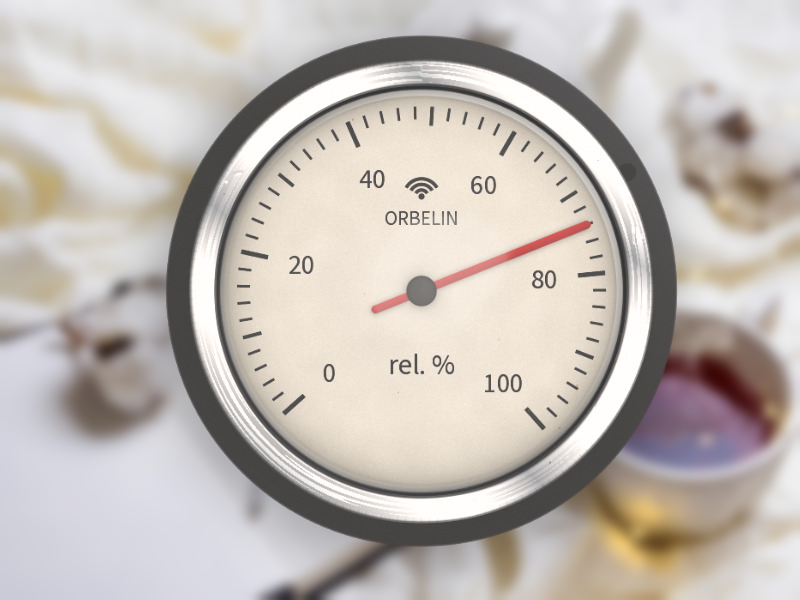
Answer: 74
